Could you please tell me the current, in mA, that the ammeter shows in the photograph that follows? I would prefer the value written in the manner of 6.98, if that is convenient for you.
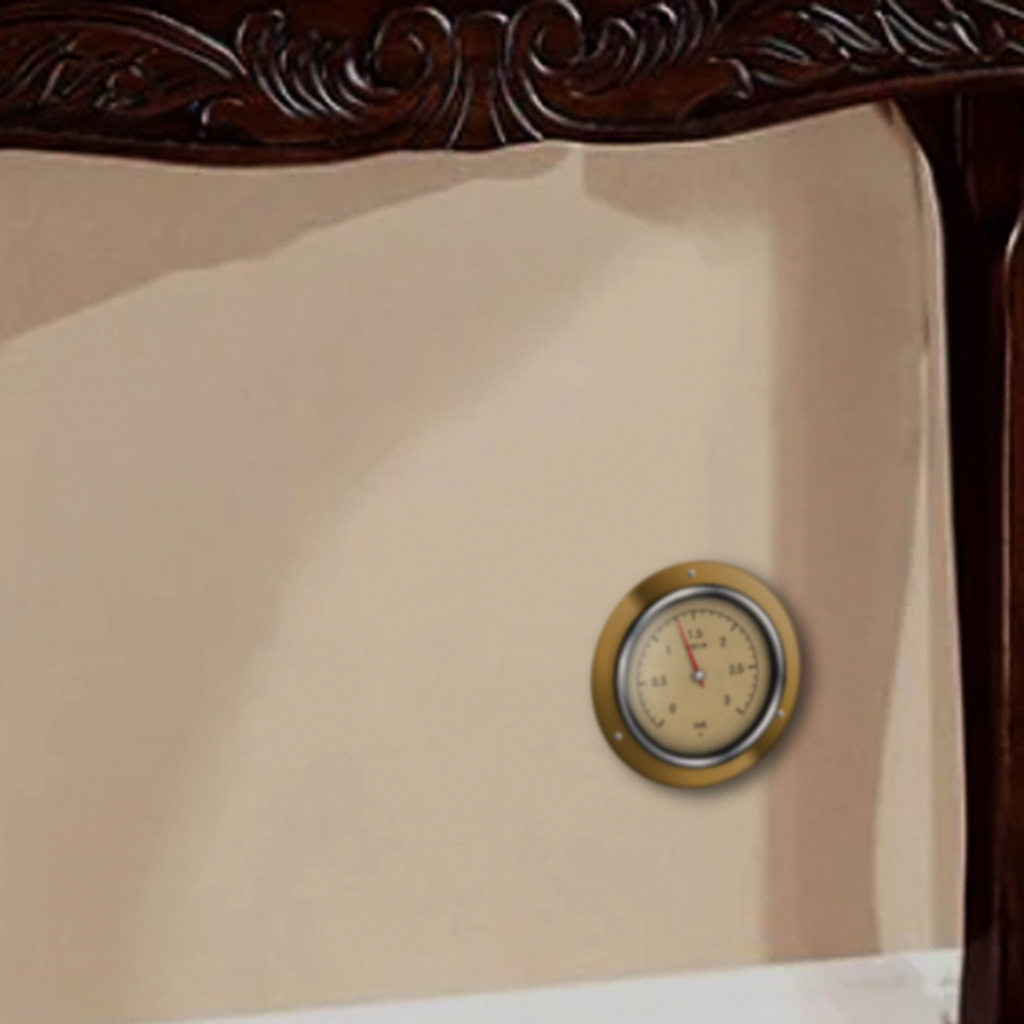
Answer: 1.3
